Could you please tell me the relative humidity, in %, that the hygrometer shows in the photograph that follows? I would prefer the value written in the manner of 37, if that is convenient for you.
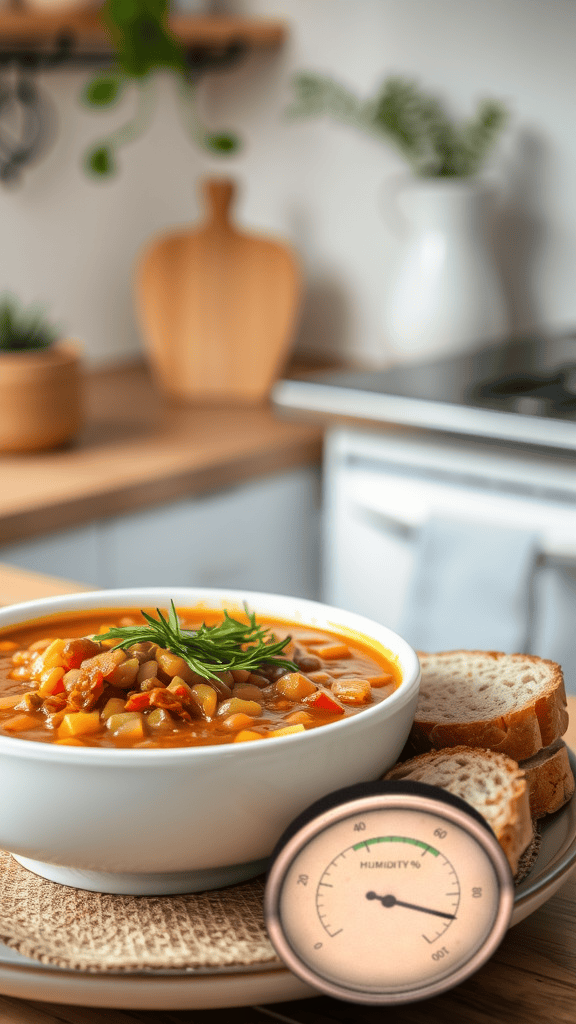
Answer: 88
